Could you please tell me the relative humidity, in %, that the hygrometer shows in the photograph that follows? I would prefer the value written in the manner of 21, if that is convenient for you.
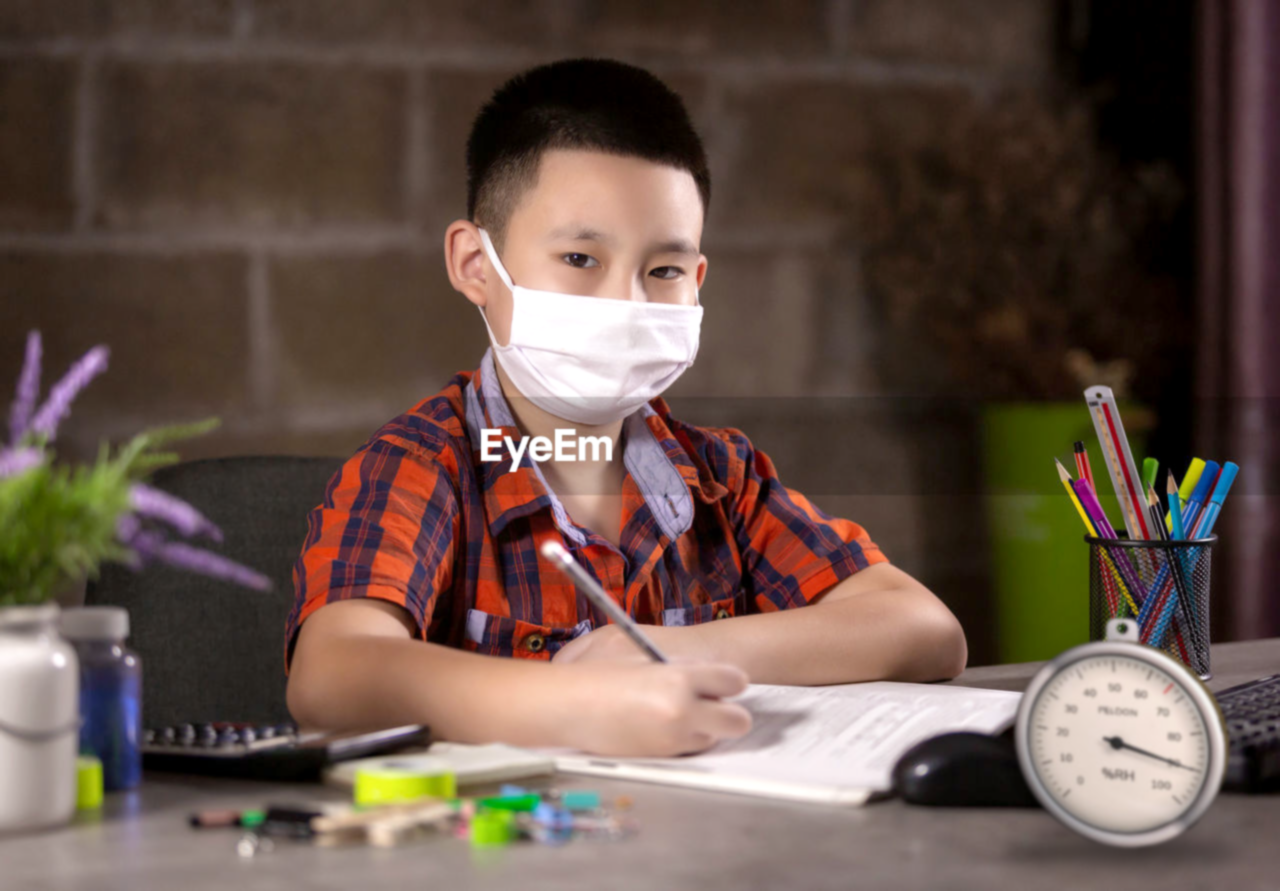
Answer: 90
